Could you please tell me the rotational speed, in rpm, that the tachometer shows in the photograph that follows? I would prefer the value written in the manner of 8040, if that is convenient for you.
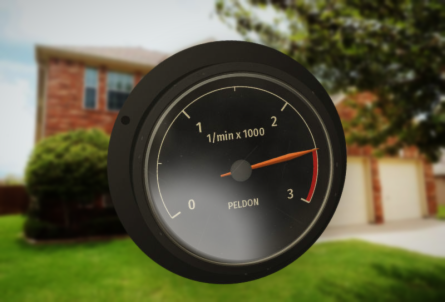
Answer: 2500
